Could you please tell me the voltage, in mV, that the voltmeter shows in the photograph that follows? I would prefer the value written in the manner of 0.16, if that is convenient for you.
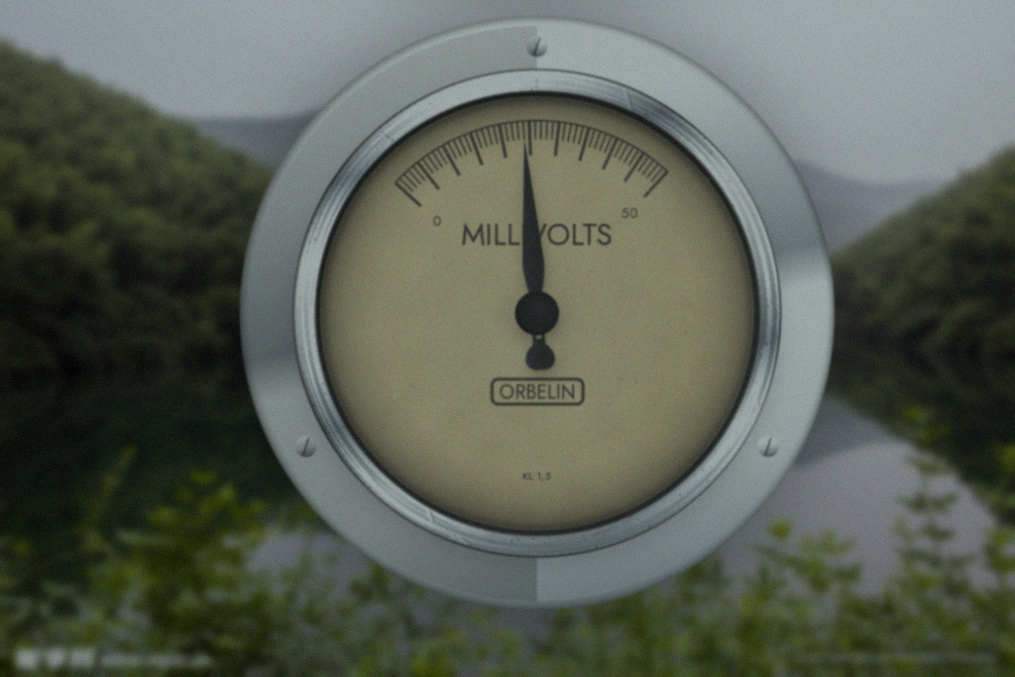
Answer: 24
